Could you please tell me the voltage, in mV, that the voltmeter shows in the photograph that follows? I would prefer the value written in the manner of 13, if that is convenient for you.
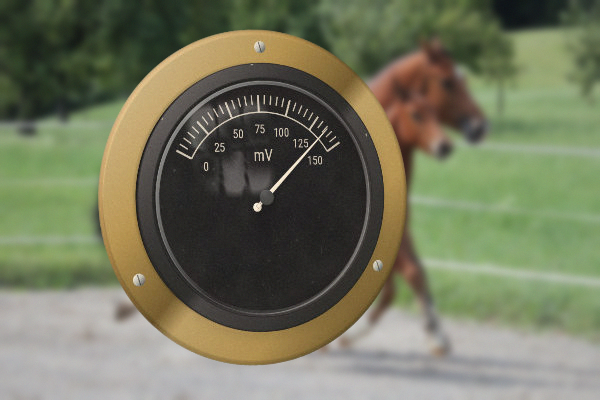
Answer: 135
